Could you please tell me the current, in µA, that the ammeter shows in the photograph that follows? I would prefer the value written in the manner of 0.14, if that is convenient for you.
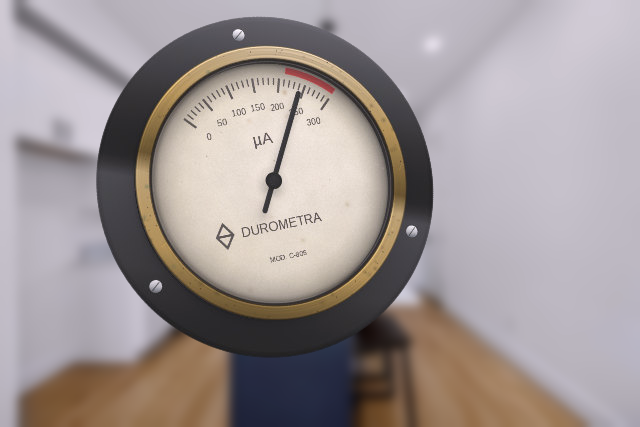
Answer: 240
